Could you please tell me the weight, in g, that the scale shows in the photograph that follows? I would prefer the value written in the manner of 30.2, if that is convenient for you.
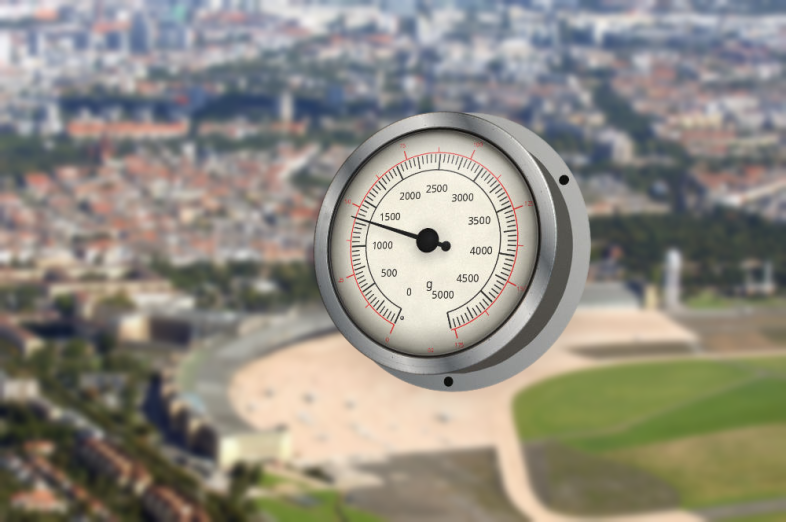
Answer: 1300
